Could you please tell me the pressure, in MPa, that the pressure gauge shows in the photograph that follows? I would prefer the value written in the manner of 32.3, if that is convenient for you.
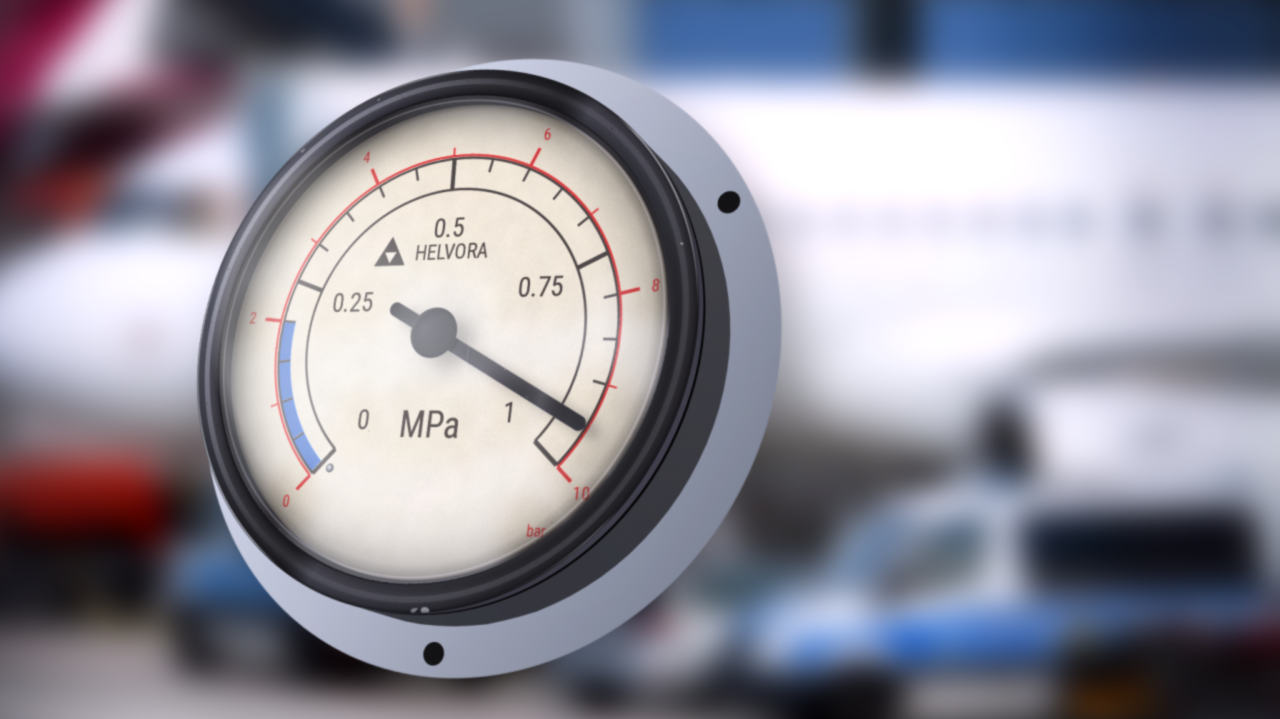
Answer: 0.95
